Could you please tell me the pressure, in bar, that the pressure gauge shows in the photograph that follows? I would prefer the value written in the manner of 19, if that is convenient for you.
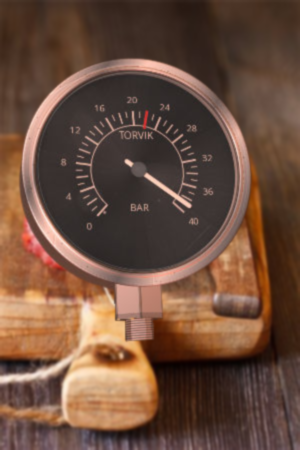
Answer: 39
